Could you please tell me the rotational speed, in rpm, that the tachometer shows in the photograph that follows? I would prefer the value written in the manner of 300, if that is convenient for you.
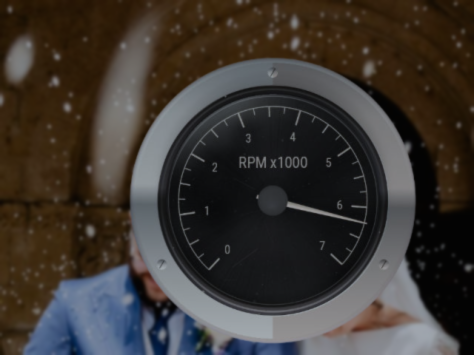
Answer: 6250
